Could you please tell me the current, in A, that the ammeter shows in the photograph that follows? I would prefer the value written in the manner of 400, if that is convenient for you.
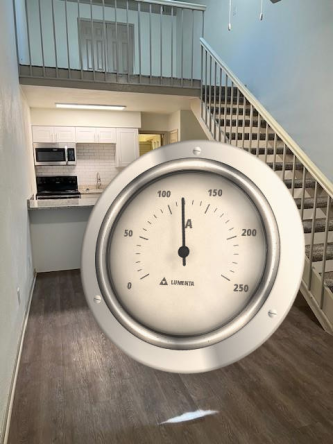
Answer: 120
